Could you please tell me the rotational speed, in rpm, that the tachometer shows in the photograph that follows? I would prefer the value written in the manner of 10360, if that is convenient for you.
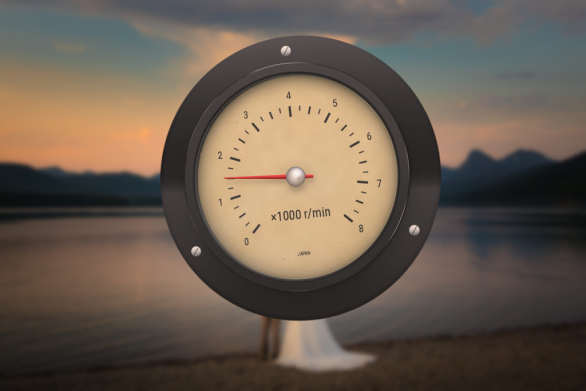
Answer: 1500
